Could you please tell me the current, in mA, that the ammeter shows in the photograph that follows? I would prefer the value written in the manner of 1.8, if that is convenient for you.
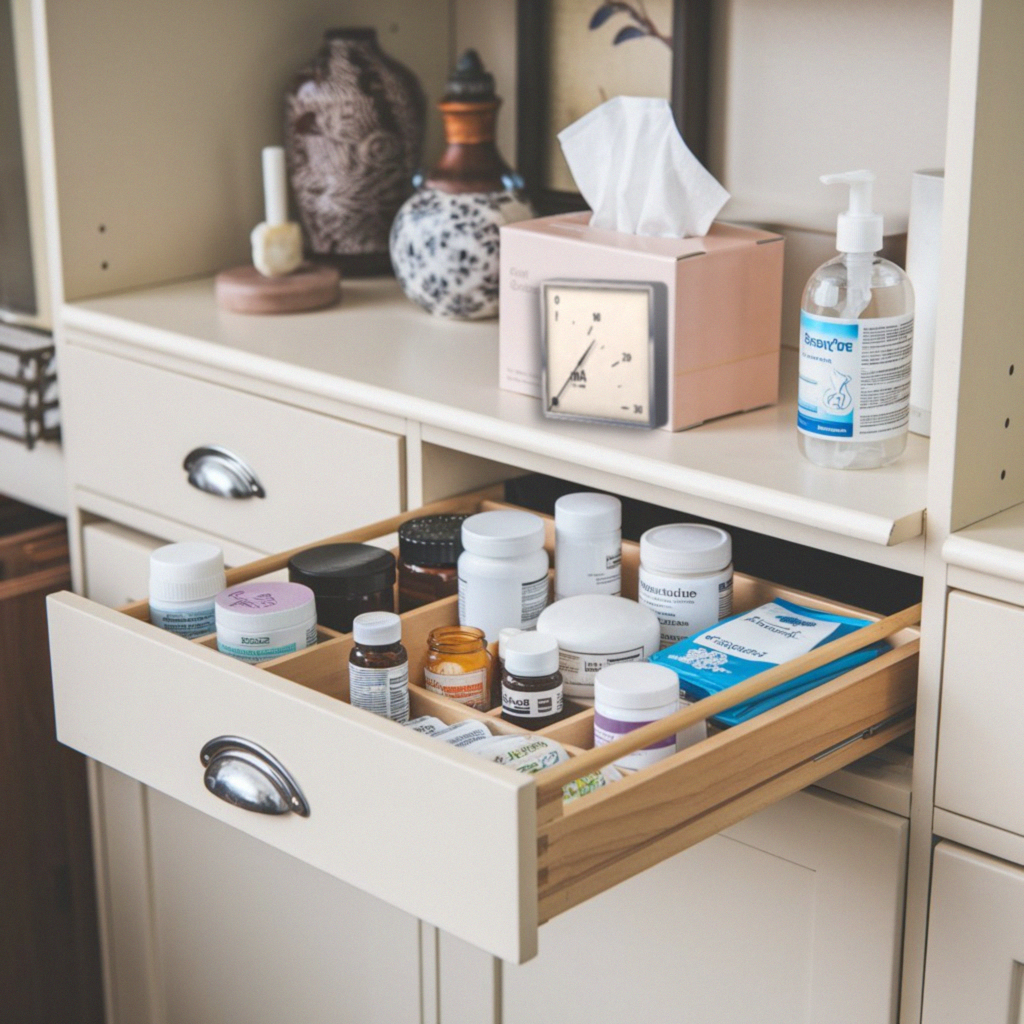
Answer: 12.5
